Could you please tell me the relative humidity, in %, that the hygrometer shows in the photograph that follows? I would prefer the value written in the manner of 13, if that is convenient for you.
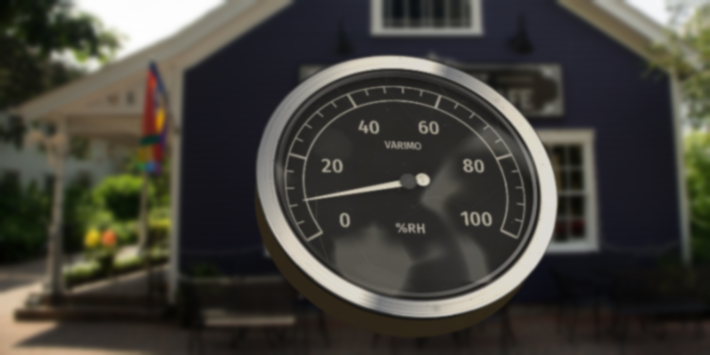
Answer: 8
